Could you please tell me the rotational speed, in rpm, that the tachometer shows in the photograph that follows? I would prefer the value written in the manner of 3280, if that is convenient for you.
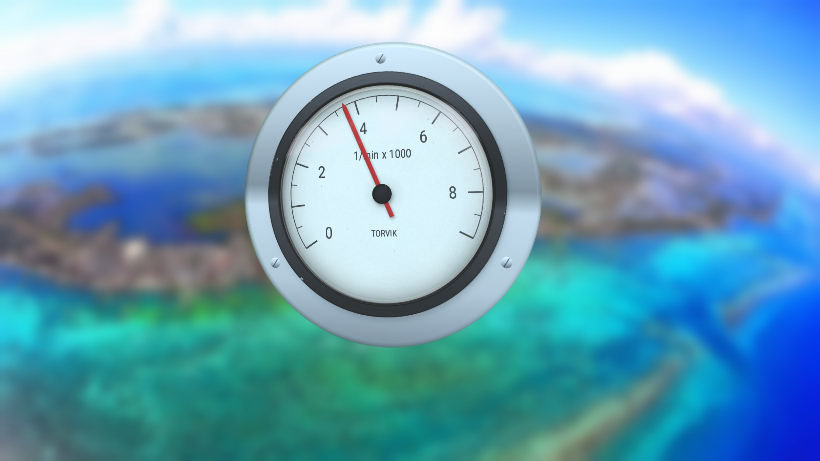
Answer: 3750
